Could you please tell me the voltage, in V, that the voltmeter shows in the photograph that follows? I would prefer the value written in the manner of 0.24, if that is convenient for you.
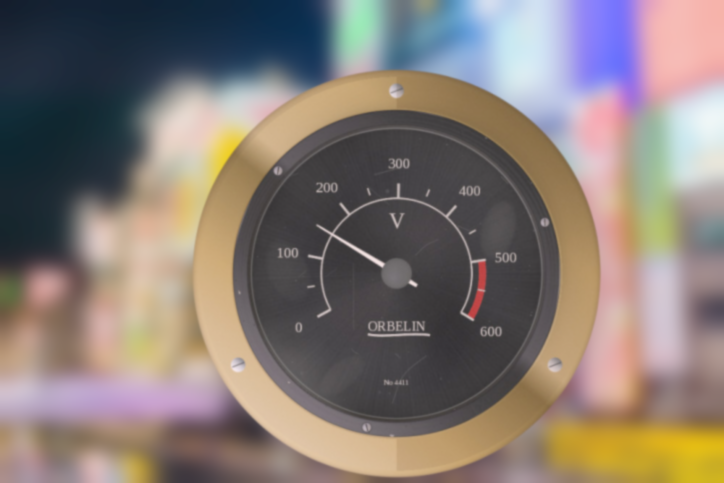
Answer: 150
